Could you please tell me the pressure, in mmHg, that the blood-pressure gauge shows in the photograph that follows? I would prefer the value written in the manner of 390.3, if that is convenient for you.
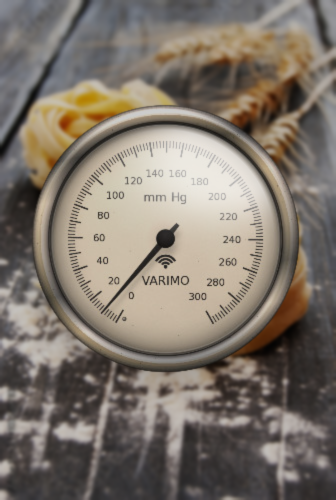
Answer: 10
